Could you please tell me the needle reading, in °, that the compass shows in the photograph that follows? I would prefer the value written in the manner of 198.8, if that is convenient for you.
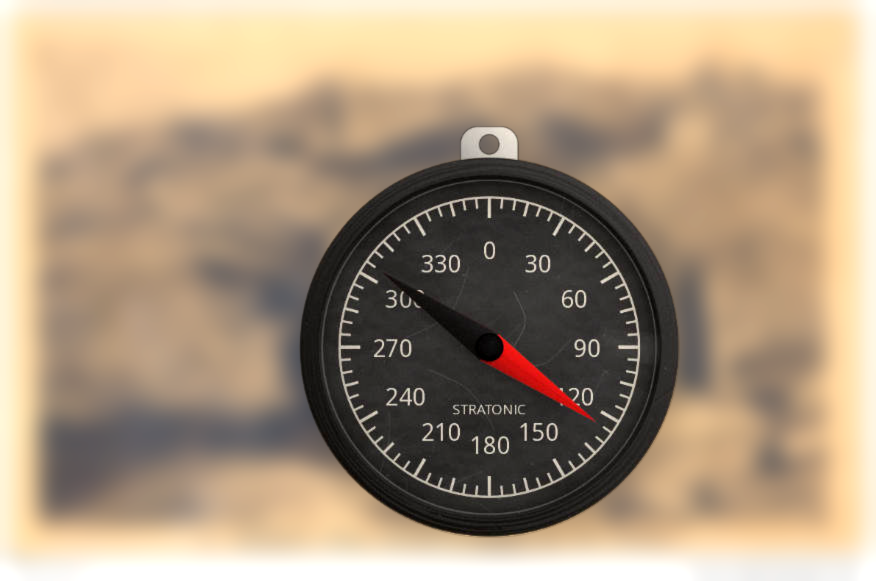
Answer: 125
